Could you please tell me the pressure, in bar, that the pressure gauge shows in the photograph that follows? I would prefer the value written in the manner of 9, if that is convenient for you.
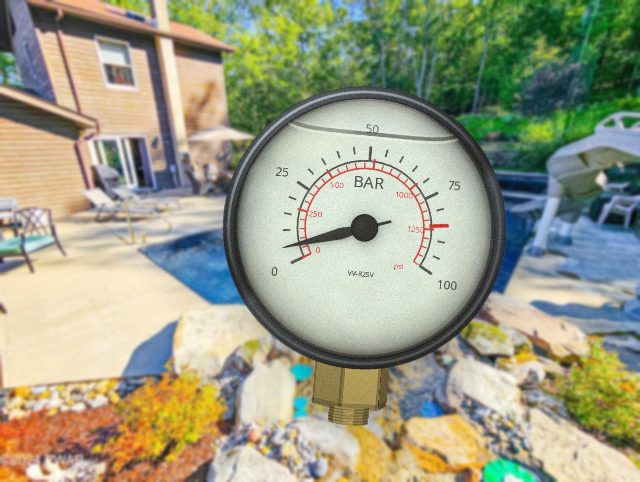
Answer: 5
